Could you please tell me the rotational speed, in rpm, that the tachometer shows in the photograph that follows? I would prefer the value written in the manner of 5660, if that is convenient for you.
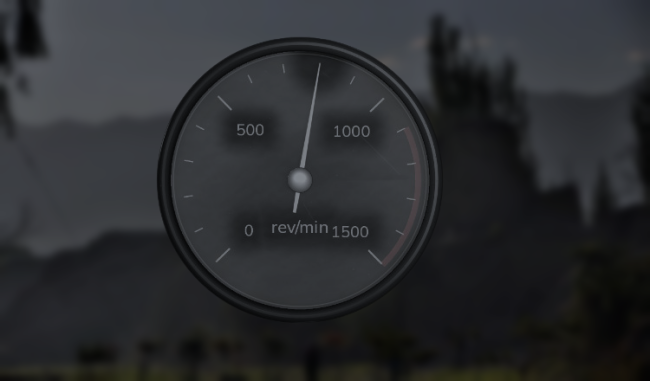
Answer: 800
